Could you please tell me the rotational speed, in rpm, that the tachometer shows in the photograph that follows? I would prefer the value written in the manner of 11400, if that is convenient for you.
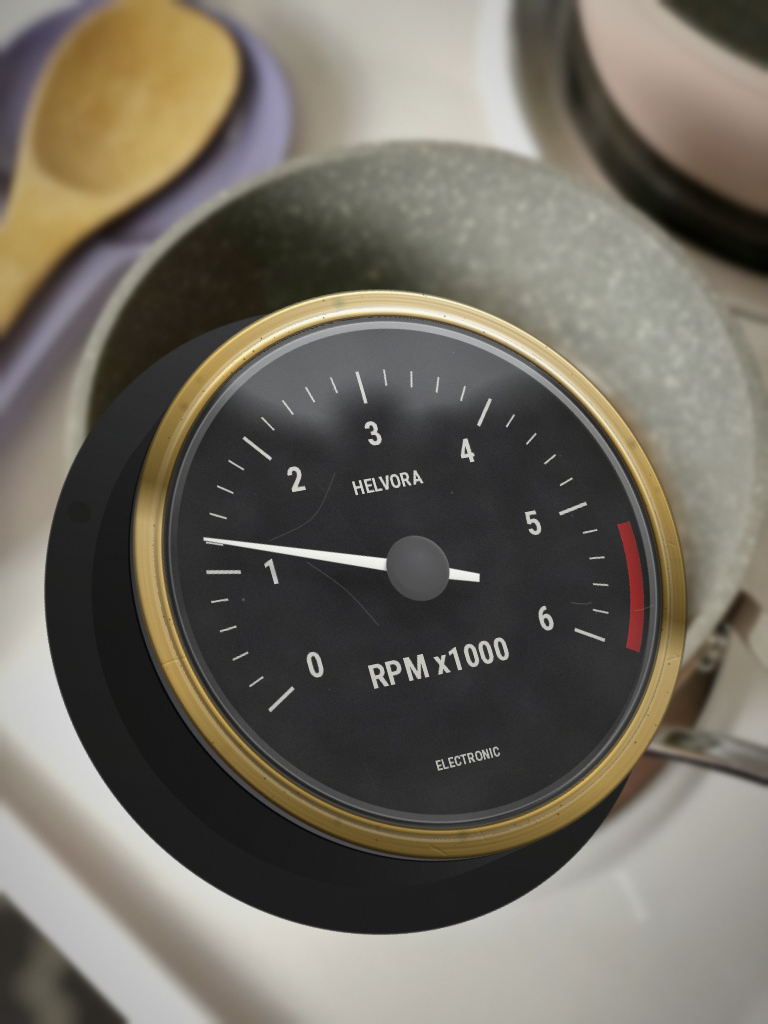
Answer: 1200
